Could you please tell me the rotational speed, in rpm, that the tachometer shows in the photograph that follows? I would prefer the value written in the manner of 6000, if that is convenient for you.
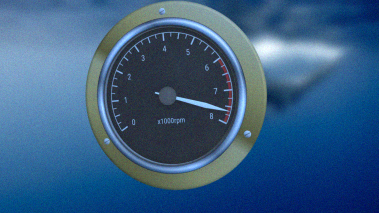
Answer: 7625
